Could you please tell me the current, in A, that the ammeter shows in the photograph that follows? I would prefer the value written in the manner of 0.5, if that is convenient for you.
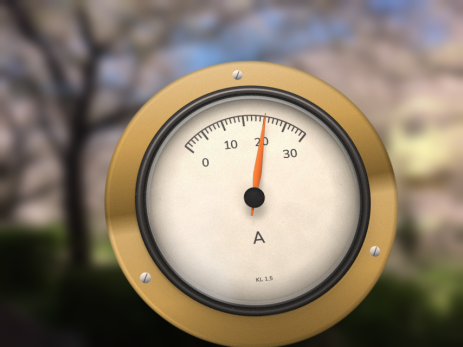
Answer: 20
